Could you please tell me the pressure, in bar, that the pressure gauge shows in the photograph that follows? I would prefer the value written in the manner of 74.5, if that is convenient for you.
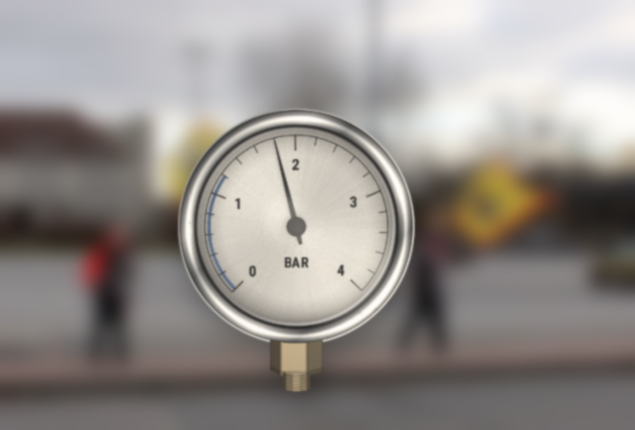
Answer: 1.8
